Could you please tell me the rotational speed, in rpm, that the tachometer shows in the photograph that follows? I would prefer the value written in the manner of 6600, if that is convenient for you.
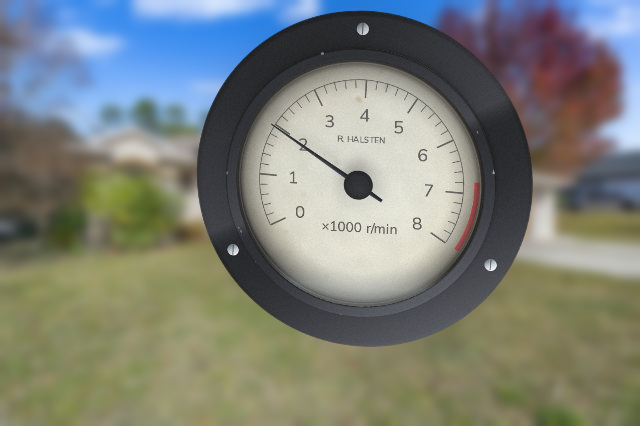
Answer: 2000
